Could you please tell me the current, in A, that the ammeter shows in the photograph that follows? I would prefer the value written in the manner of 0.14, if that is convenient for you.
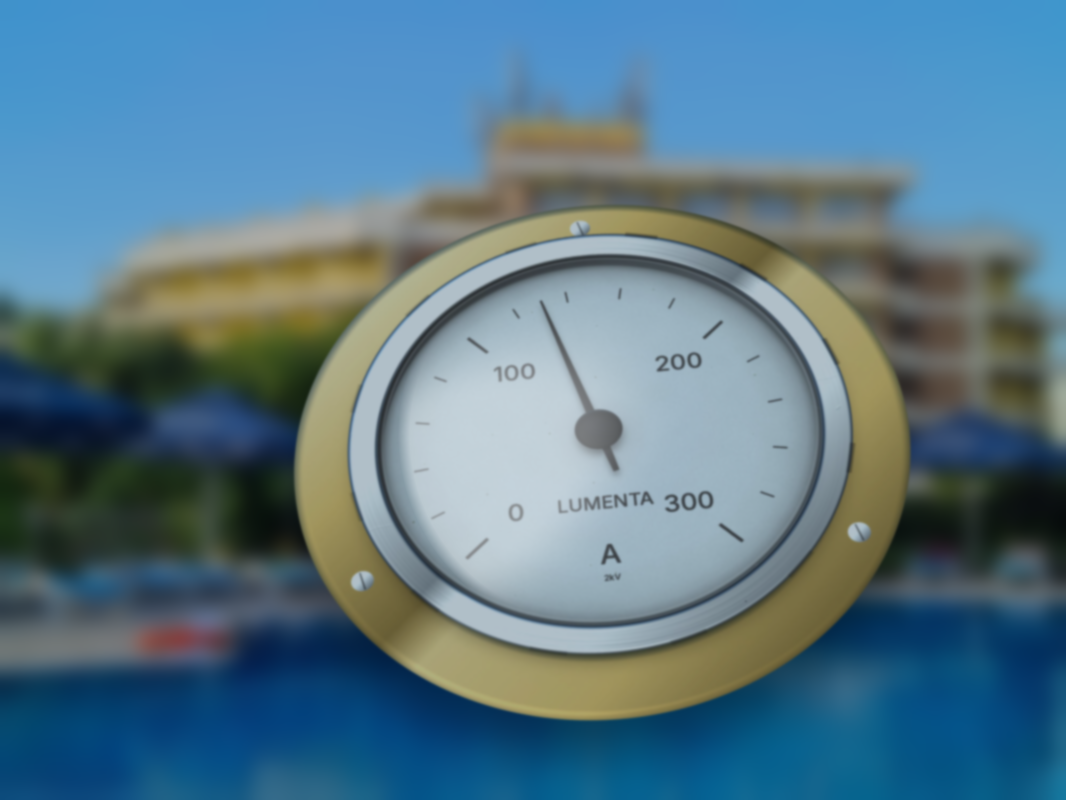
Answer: 130
